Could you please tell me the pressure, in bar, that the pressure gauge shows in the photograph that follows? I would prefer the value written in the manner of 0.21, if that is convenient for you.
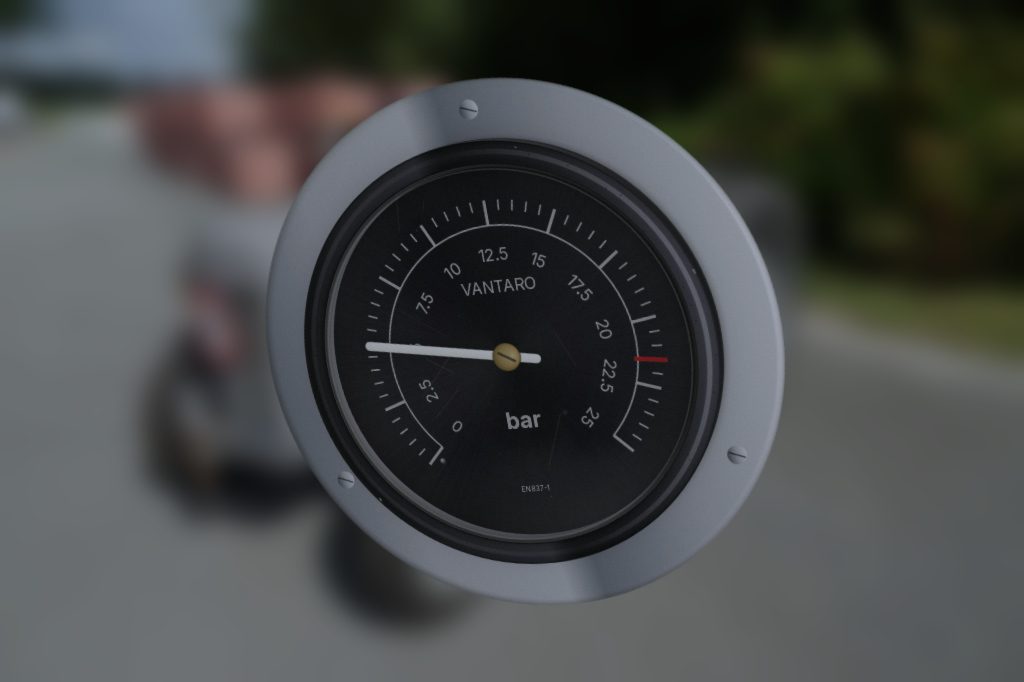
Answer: 5
